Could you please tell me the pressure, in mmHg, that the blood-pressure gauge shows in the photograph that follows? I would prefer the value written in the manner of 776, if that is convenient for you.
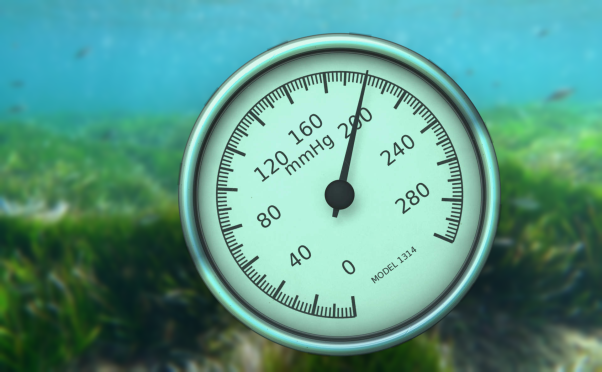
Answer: 200
